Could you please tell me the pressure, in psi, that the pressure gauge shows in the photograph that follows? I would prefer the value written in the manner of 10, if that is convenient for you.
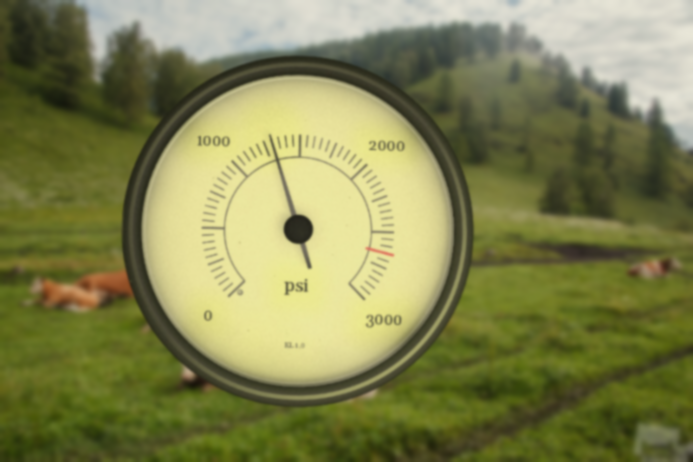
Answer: 1300
